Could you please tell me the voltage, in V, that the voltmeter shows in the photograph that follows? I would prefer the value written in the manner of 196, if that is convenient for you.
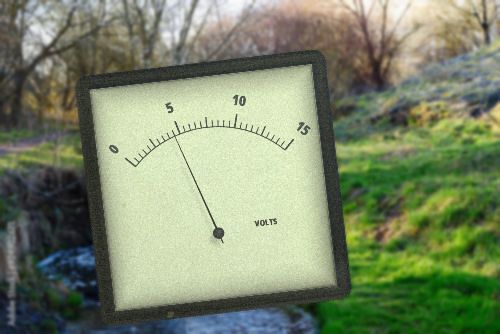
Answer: 4.5
